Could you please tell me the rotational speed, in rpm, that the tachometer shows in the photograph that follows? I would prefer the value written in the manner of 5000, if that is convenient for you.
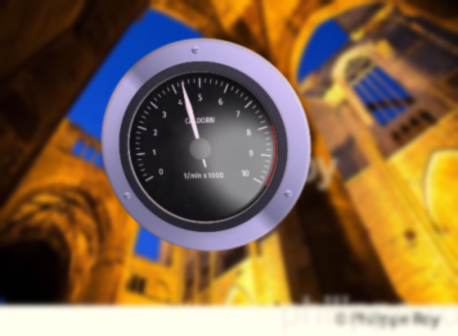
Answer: 4400
